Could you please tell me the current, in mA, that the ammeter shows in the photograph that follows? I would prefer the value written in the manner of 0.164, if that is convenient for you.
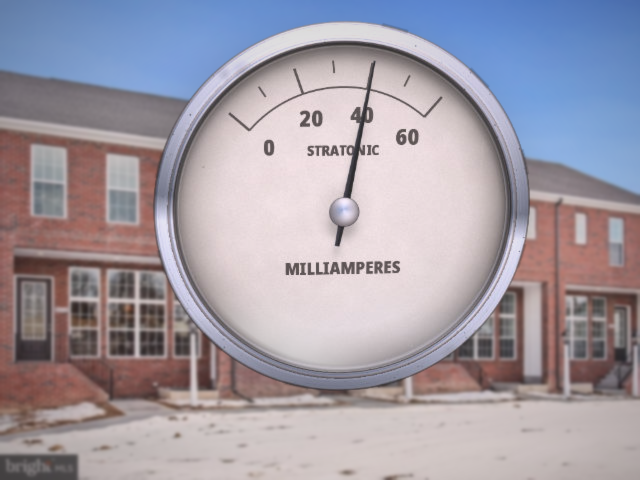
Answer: 40
